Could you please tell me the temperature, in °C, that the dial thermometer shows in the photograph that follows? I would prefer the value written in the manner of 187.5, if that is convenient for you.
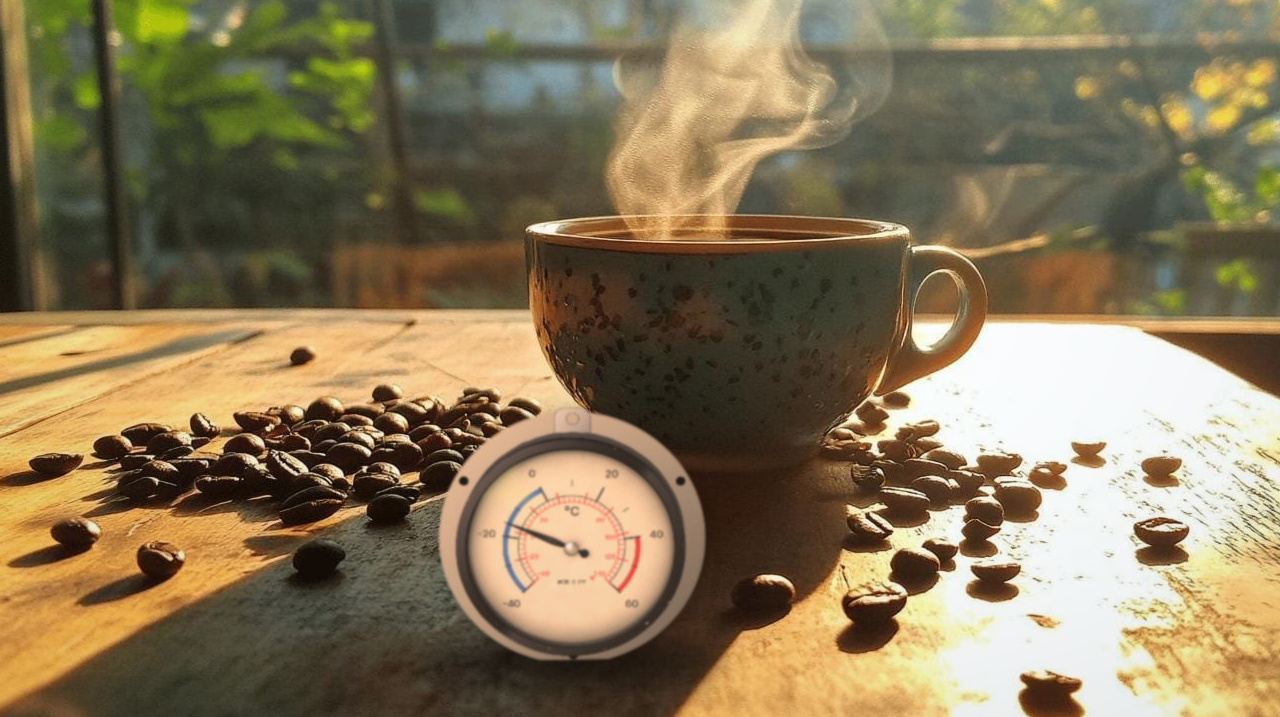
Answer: -15
